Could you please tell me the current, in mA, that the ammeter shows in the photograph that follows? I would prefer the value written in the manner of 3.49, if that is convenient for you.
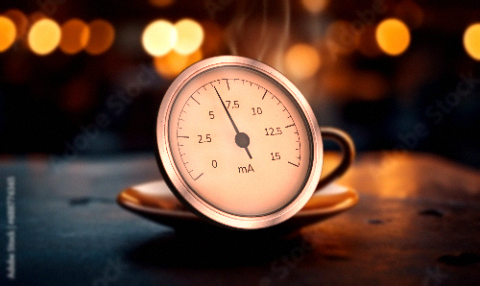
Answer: 6.5
